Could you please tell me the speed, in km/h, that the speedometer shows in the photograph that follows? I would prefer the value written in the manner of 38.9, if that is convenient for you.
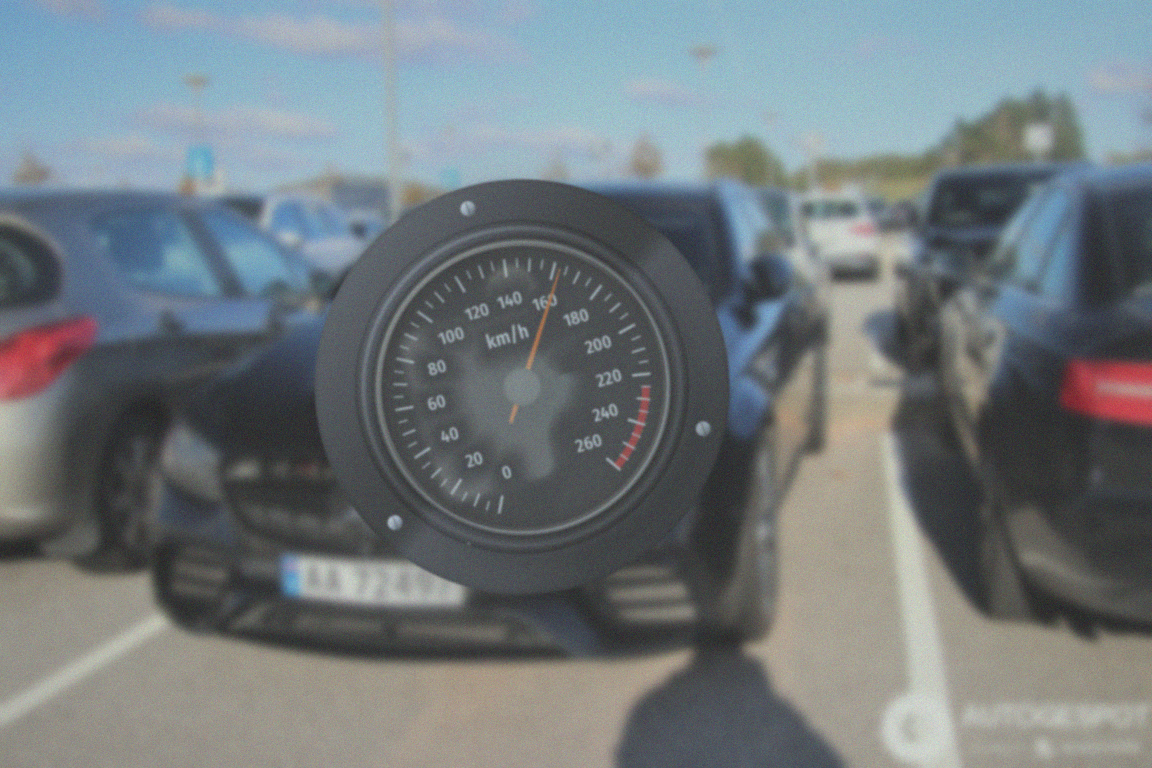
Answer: 162.5
